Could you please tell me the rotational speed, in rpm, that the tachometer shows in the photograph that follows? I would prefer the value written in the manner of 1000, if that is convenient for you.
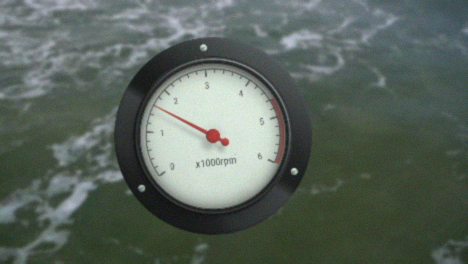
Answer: 1600
